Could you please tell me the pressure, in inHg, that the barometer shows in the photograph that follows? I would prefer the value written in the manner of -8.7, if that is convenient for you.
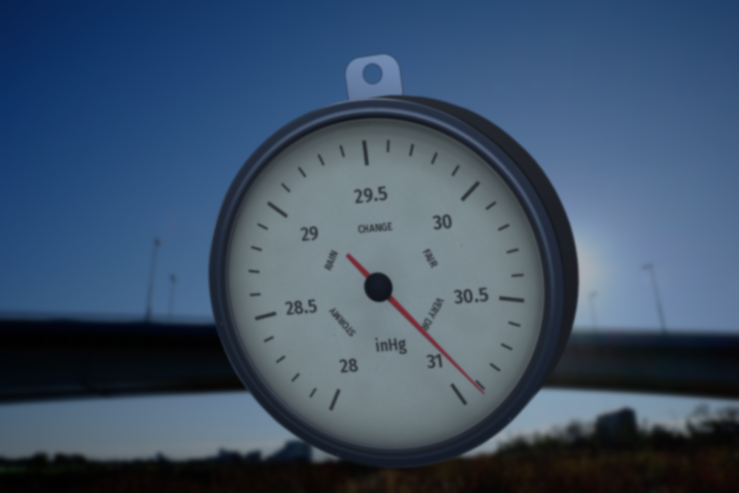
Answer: 30.9
